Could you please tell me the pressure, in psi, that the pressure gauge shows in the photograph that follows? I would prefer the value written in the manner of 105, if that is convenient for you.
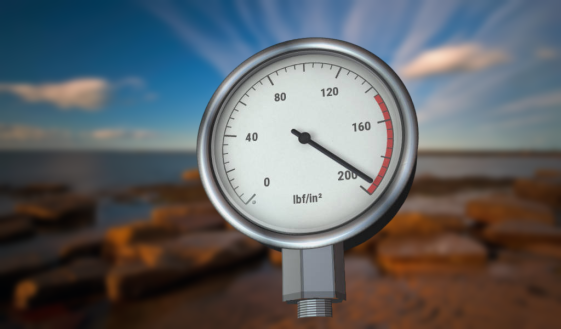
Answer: 195
